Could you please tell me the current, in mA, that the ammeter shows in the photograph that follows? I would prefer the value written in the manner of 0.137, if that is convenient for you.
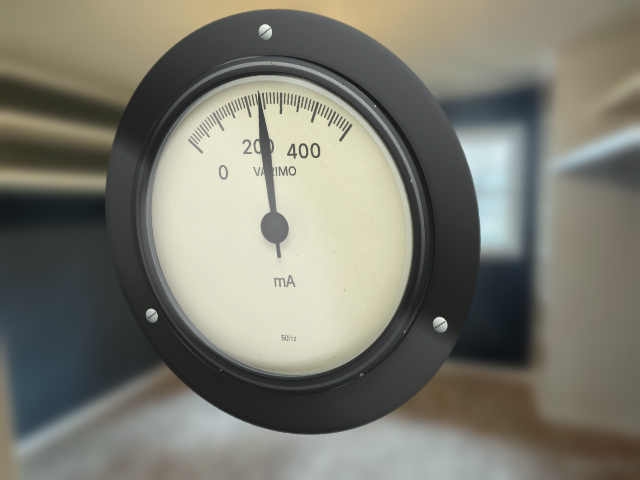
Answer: 250
